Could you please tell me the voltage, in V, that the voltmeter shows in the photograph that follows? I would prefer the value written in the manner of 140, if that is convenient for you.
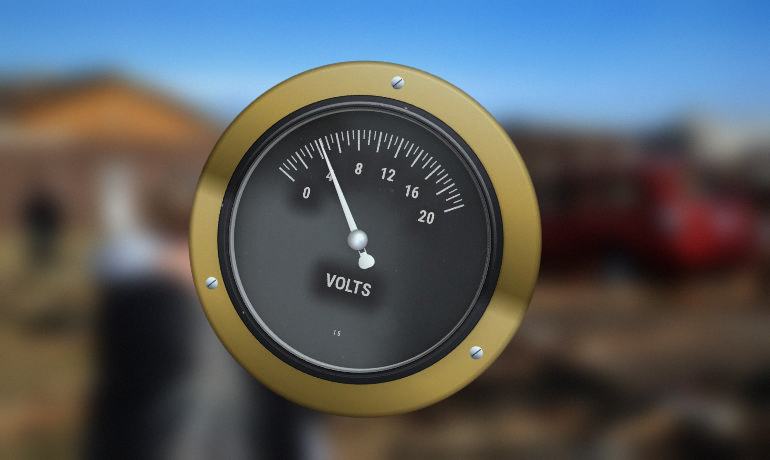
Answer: 4.5
